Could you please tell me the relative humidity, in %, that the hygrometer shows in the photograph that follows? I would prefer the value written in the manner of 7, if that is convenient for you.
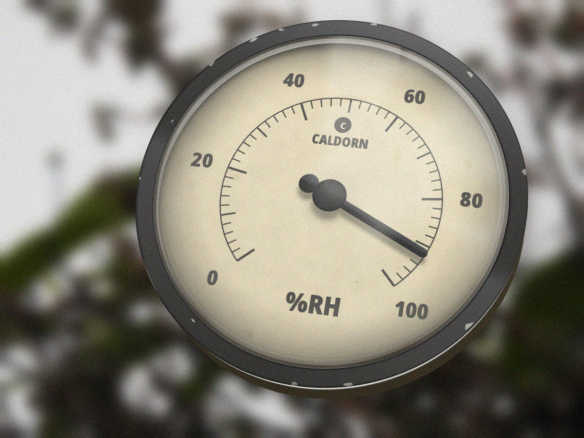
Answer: 92
